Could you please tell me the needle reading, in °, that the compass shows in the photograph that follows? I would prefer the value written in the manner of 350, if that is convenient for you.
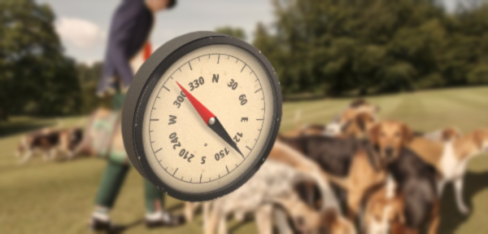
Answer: 310
